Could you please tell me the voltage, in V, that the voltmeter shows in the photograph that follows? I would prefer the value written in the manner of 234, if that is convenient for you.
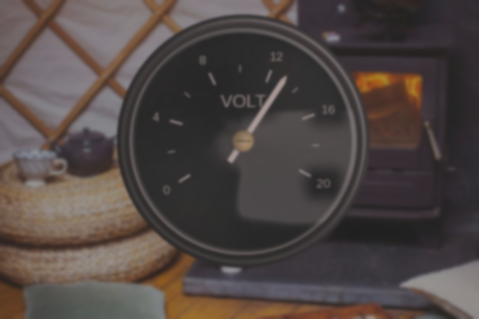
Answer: 13
